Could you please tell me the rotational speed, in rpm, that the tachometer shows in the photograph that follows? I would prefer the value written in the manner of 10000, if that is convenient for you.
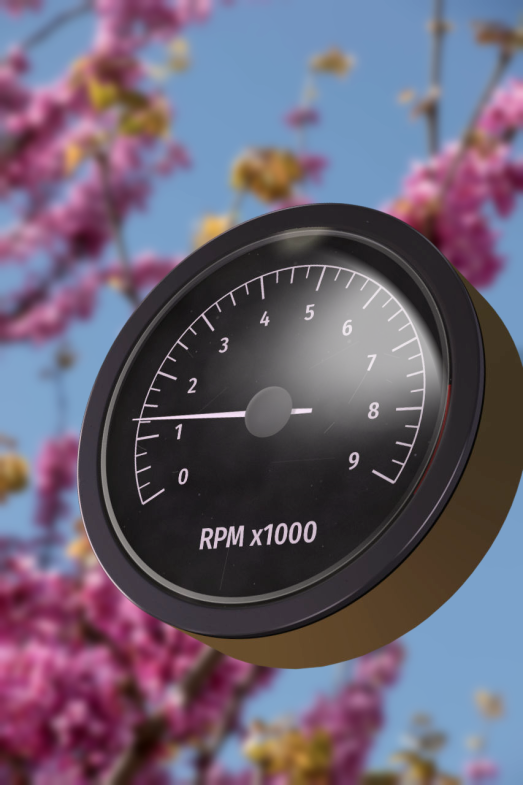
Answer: 1250
